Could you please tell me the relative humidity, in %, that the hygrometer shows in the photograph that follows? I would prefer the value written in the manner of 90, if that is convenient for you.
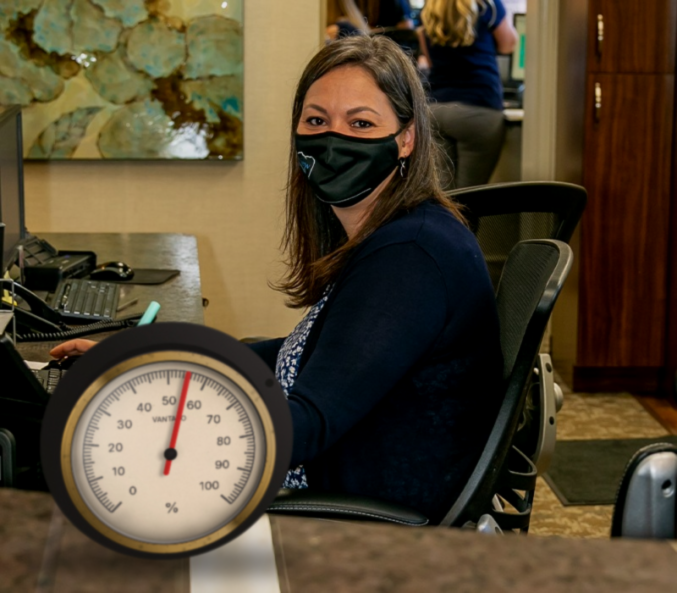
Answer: 55
